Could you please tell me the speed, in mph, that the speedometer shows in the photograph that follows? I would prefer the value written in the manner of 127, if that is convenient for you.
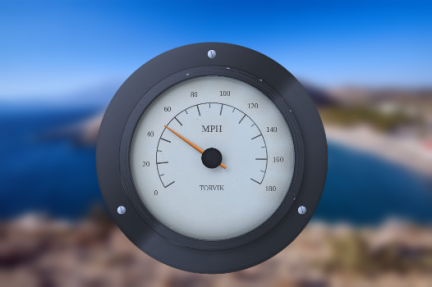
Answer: 50
